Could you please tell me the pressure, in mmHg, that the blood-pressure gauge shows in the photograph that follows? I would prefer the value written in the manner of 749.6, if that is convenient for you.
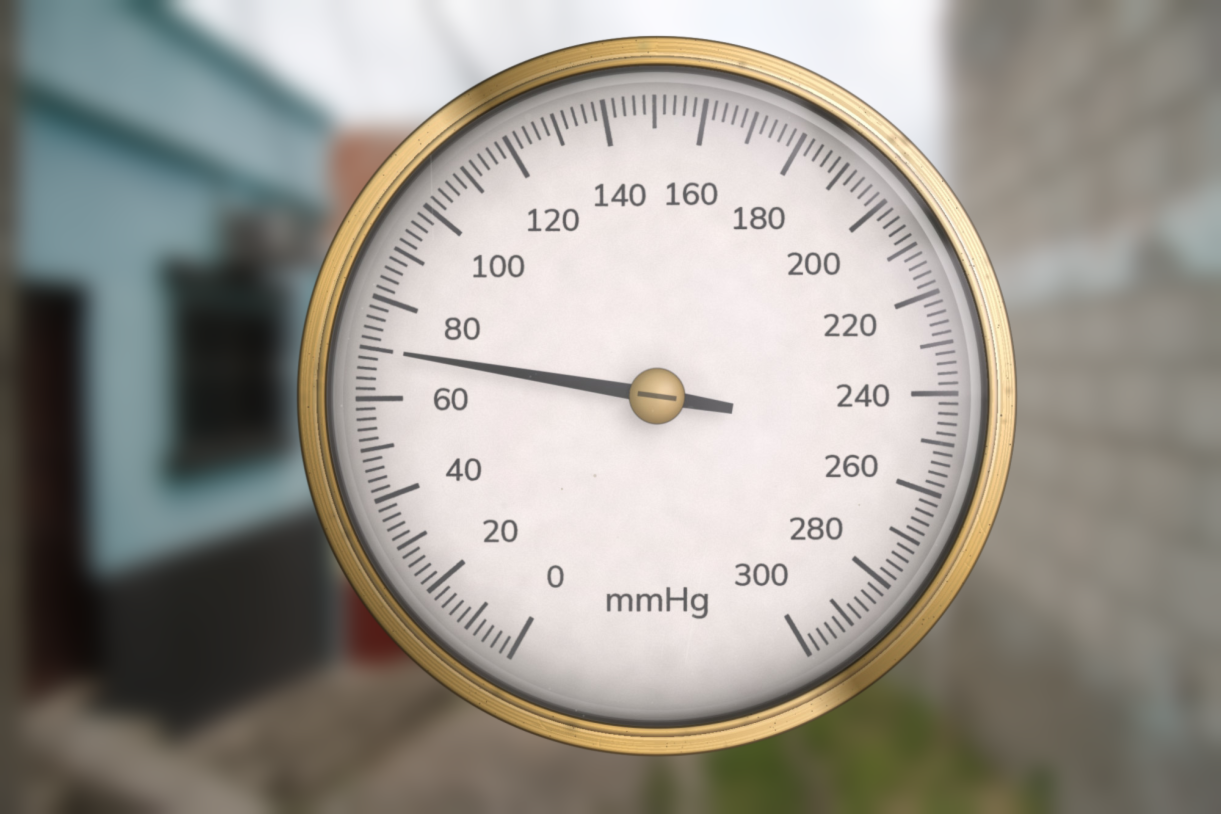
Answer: 70
